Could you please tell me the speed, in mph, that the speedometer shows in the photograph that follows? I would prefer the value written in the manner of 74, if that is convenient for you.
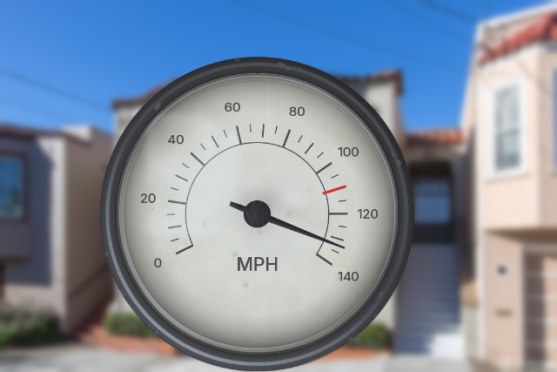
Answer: 132.5
